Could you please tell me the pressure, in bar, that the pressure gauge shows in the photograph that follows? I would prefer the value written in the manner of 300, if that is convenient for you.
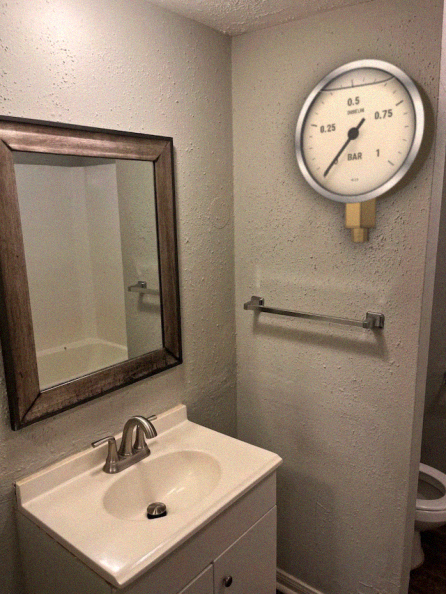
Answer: 0
